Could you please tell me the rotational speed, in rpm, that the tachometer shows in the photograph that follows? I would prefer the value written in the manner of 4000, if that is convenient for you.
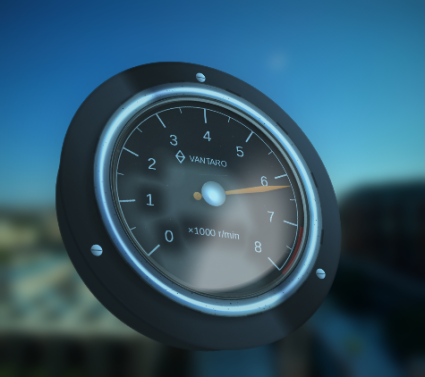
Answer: 6250
